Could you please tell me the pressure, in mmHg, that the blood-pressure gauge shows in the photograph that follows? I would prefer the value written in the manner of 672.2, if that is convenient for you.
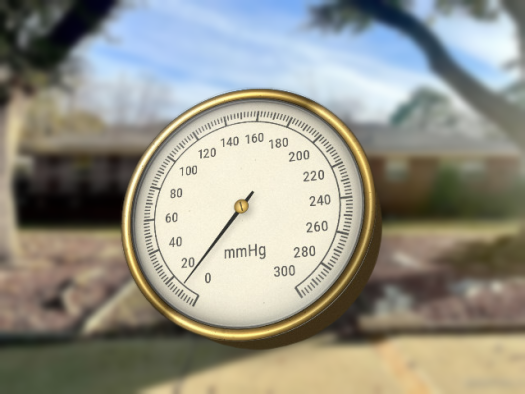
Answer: 10
